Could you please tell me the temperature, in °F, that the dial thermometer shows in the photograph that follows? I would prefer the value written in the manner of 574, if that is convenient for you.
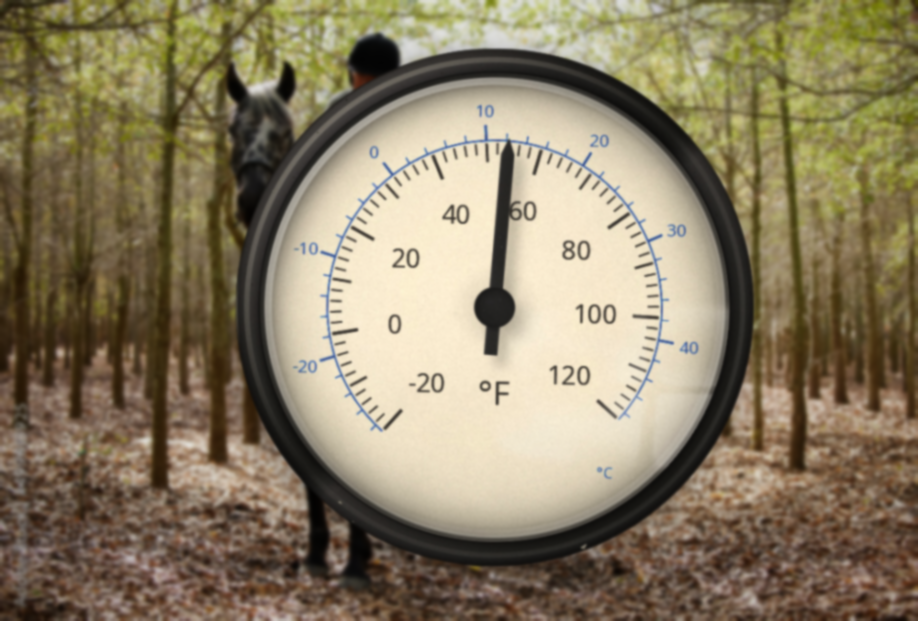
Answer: 54
